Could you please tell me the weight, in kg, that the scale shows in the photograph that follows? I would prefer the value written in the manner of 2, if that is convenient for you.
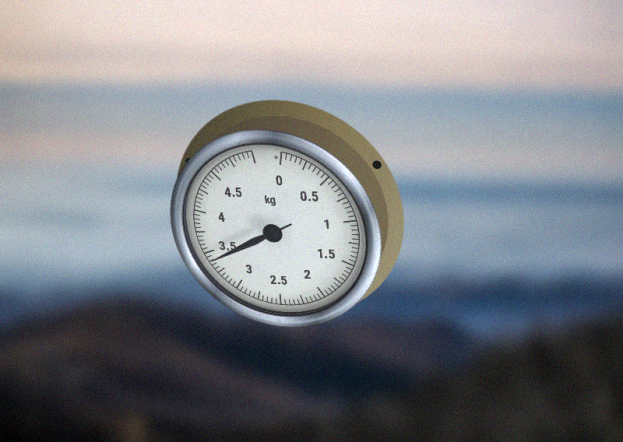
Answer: 3.4
